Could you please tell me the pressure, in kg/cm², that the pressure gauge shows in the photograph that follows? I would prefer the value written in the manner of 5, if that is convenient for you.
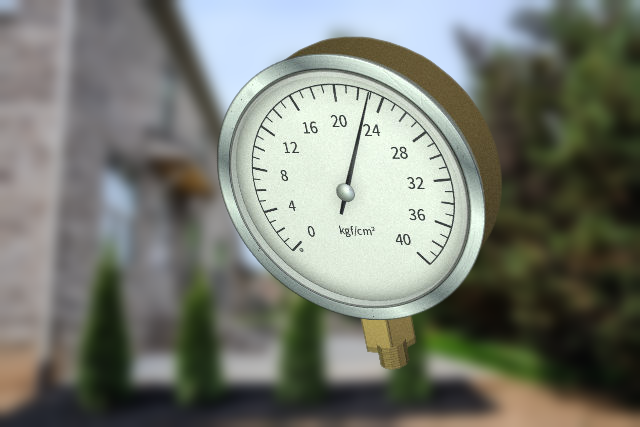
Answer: 23
